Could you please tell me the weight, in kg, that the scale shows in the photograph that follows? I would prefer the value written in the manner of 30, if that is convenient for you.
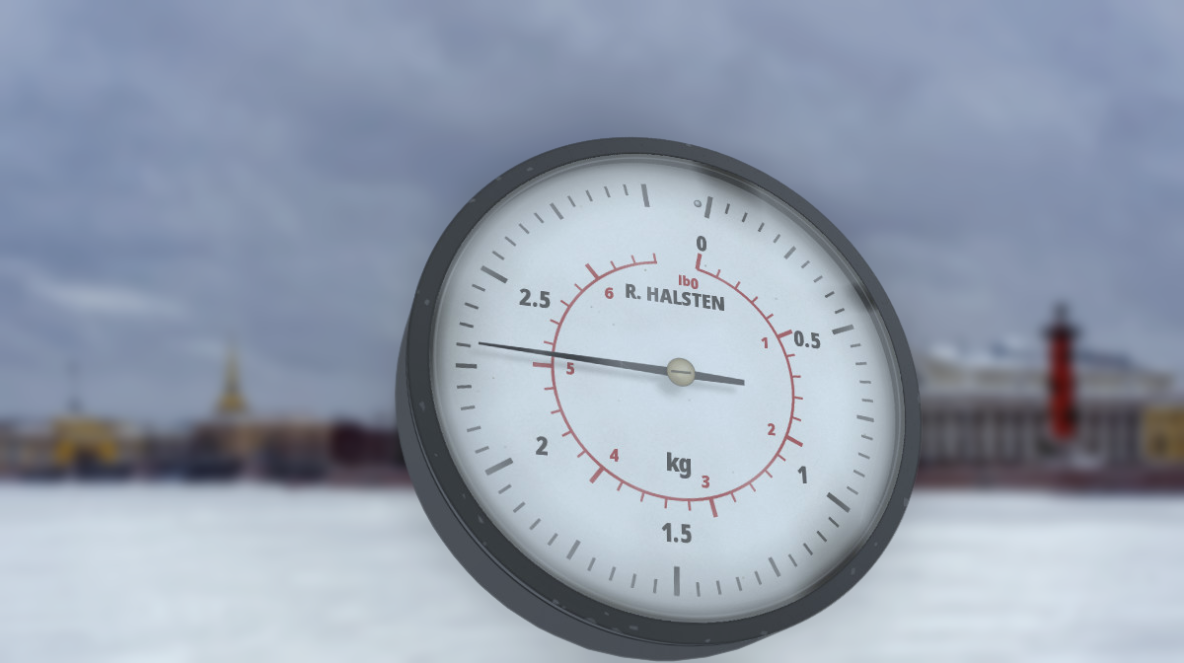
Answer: 2.3
